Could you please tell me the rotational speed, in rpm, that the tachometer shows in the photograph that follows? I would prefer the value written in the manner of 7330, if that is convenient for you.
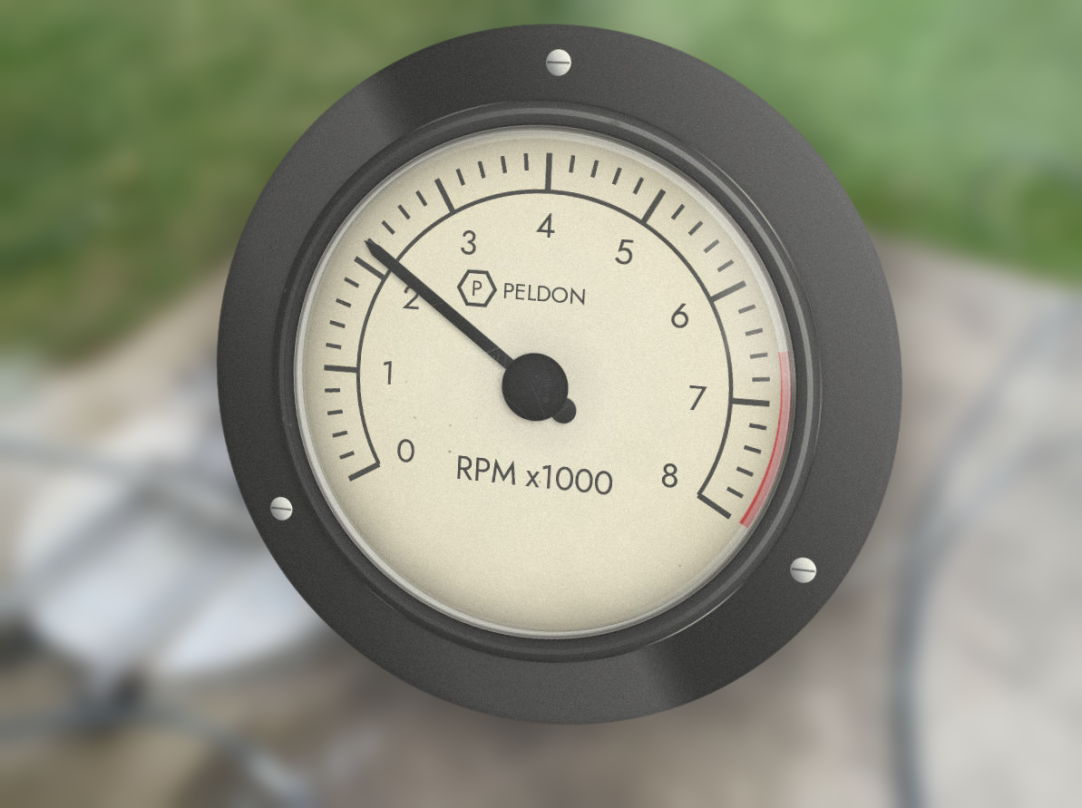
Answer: 2200
